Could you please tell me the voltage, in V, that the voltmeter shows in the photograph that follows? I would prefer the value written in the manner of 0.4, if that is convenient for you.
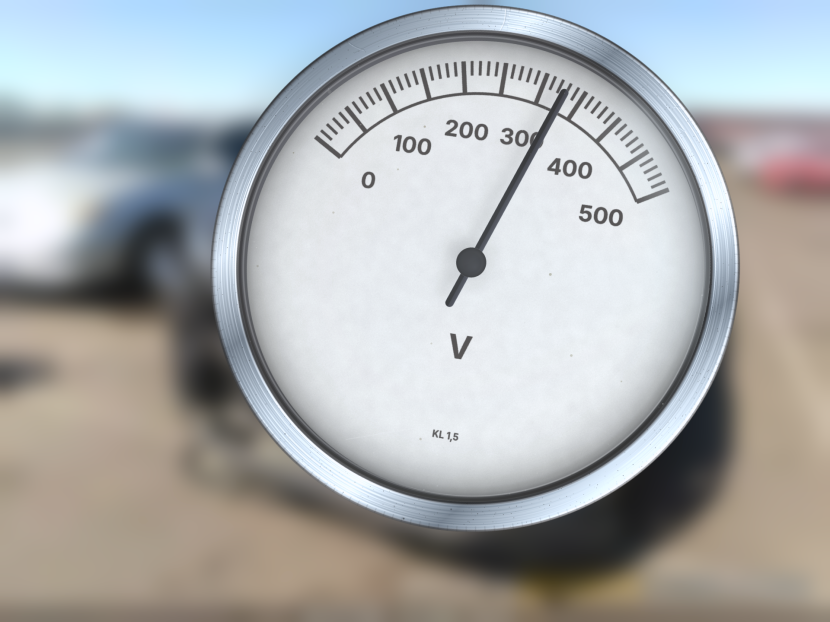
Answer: 330
